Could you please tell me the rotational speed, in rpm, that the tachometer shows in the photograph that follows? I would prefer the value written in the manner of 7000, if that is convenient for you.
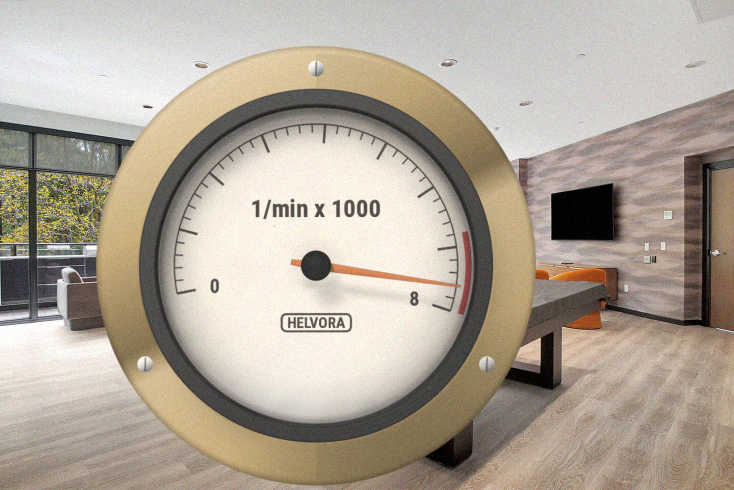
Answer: 7600
